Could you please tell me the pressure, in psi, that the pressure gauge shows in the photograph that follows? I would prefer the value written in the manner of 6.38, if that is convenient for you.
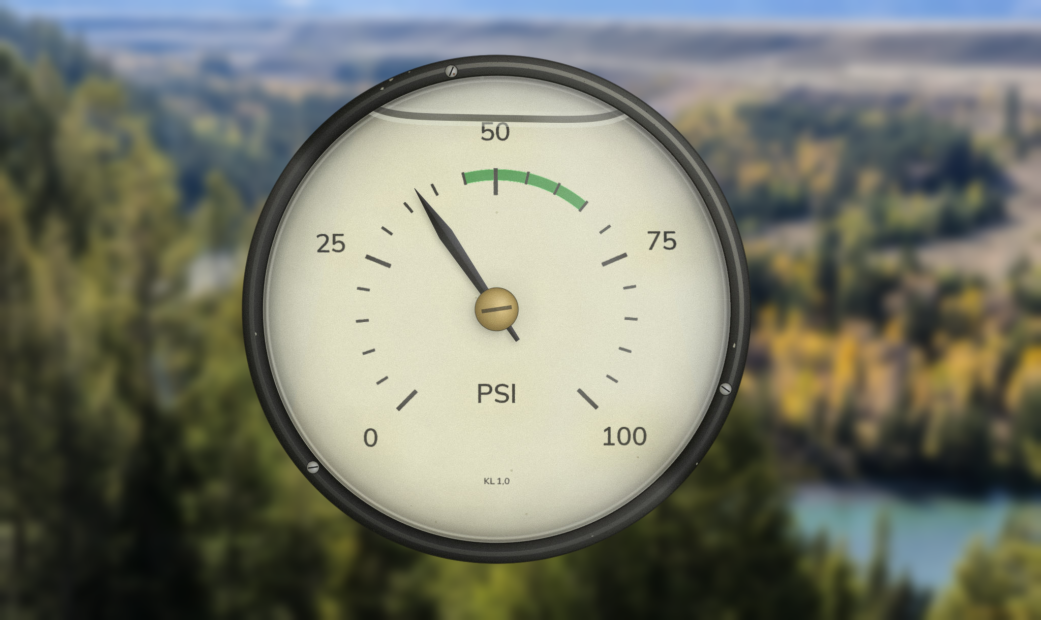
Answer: 37.5
